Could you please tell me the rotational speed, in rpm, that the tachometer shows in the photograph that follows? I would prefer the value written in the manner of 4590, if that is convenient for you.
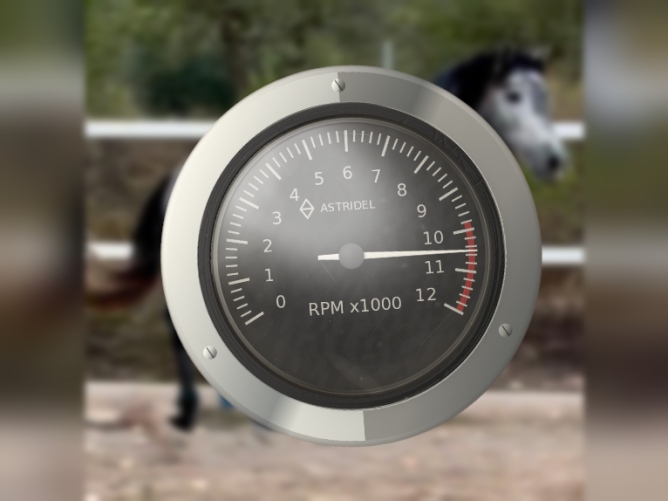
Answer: 10500
